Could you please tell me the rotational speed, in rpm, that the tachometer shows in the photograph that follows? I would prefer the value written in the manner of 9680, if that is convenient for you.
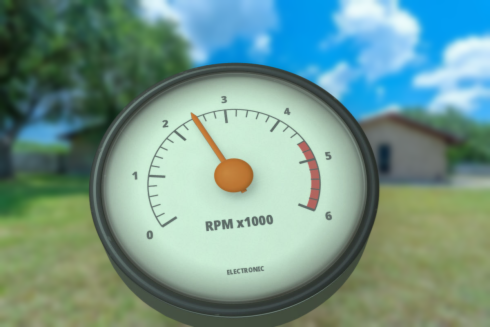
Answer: 2400
